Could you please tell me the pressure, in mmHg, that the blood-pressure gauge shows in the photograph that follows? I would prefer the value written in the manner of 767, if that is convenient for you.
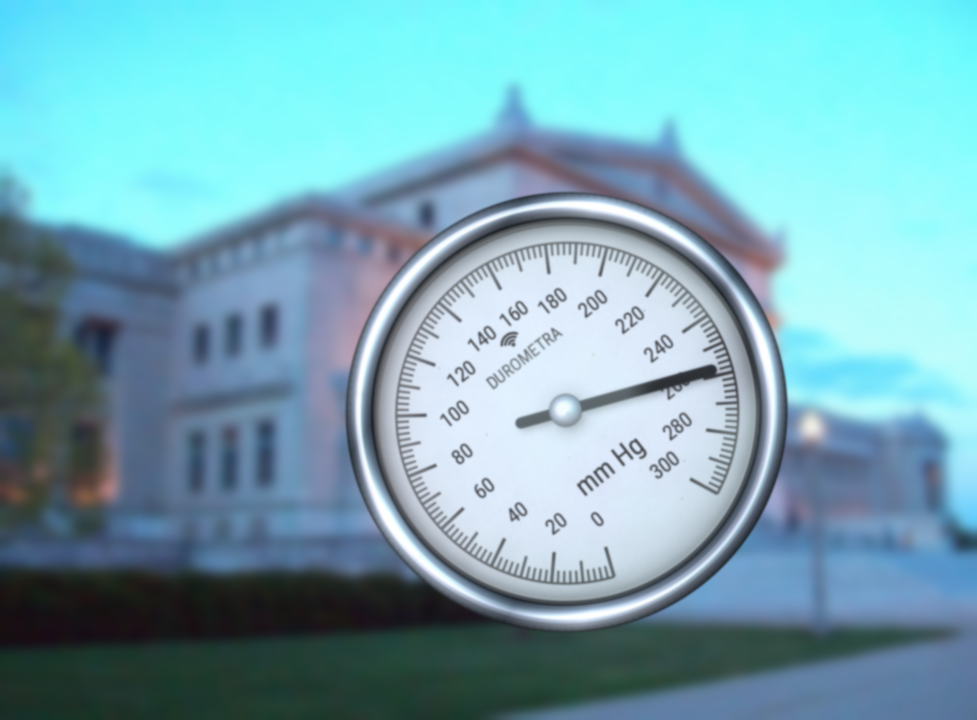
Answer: 258
